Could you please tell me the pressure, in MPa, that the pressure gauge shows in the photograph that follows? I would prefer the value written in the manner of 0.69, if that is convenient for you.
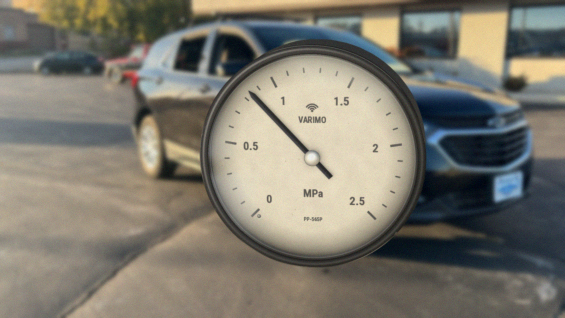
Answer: 0.85
